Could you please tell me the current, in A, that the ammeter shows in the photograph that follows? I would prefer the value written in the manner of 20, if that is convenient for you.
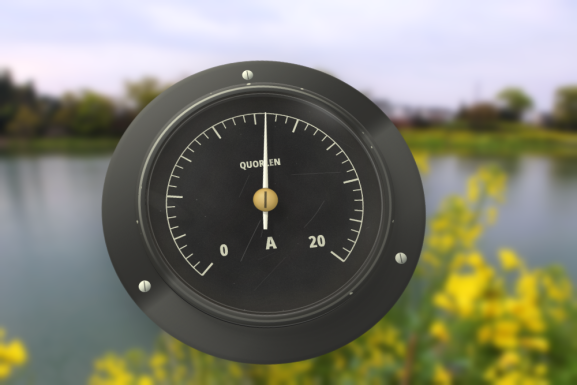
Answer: 10.5
